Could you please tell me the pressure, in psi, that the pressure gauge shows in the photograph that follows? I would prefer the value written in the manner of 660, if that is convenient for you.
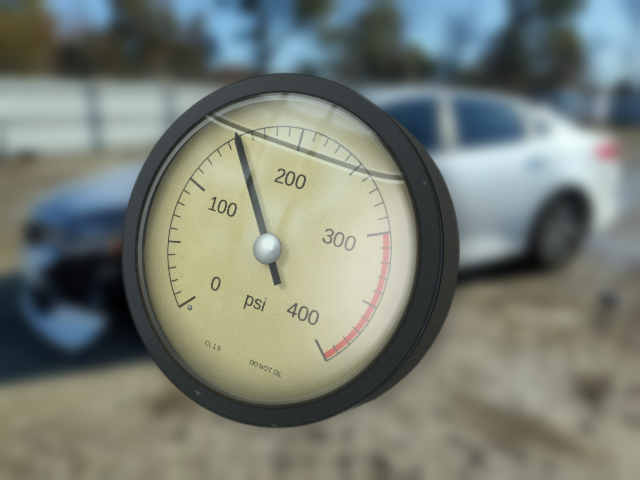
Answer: 150
